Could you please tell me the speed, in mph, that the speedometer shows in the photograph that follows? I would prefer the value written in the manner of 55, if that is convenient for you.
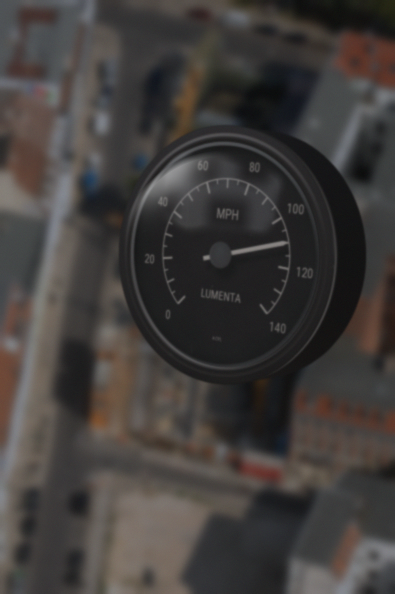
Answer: 110
